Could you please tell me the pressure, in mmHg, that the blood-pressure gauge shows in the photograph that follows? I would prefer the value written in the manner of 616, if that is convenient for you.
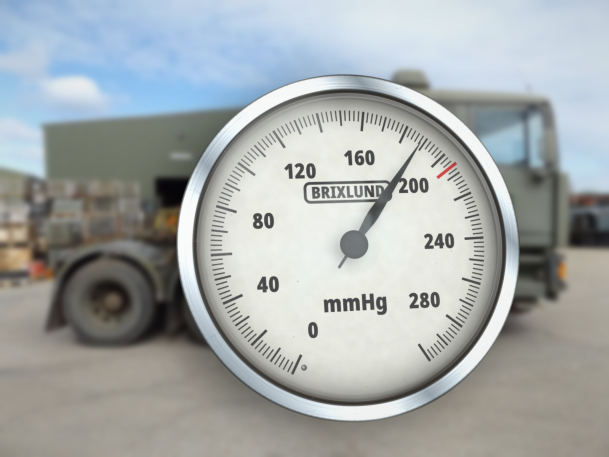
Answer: 188
